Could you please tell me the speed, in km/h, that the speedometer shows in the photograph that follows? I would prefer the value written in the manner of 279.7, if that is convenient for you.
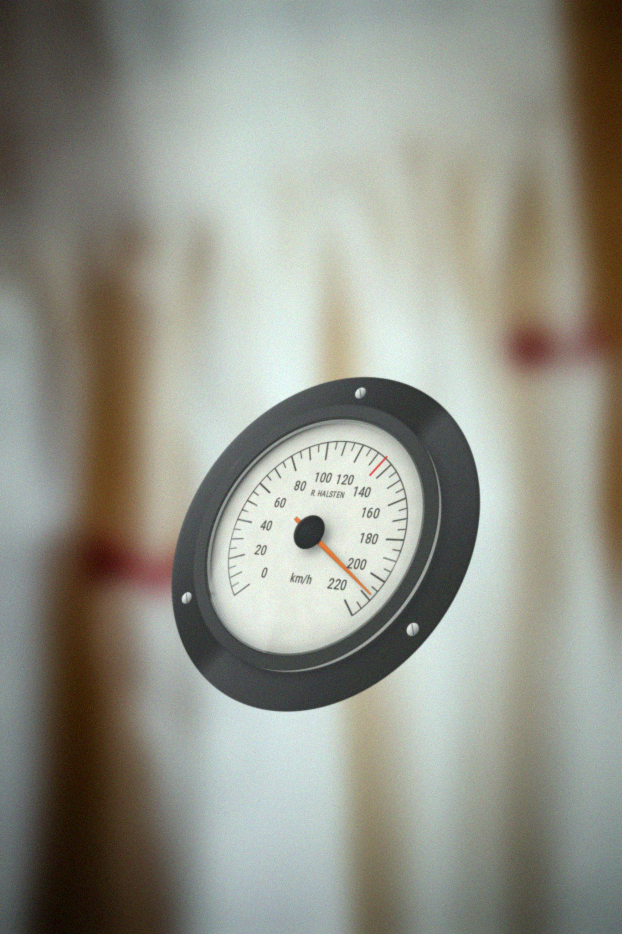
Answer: 207.5
